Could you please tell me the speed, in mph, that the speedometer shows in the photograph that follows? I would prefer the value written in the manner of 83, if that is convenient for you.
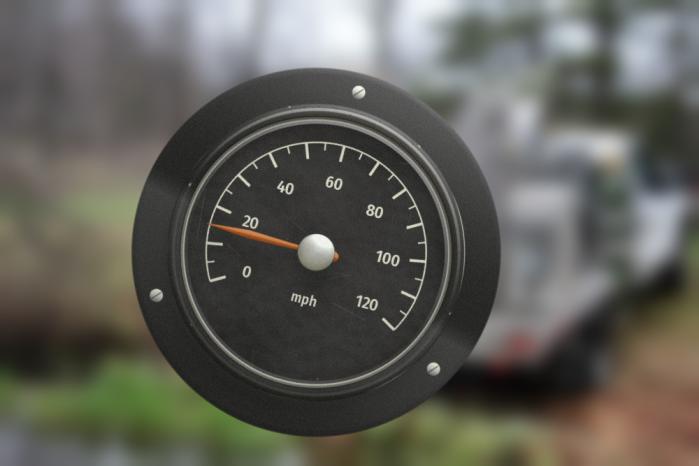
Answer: 15
